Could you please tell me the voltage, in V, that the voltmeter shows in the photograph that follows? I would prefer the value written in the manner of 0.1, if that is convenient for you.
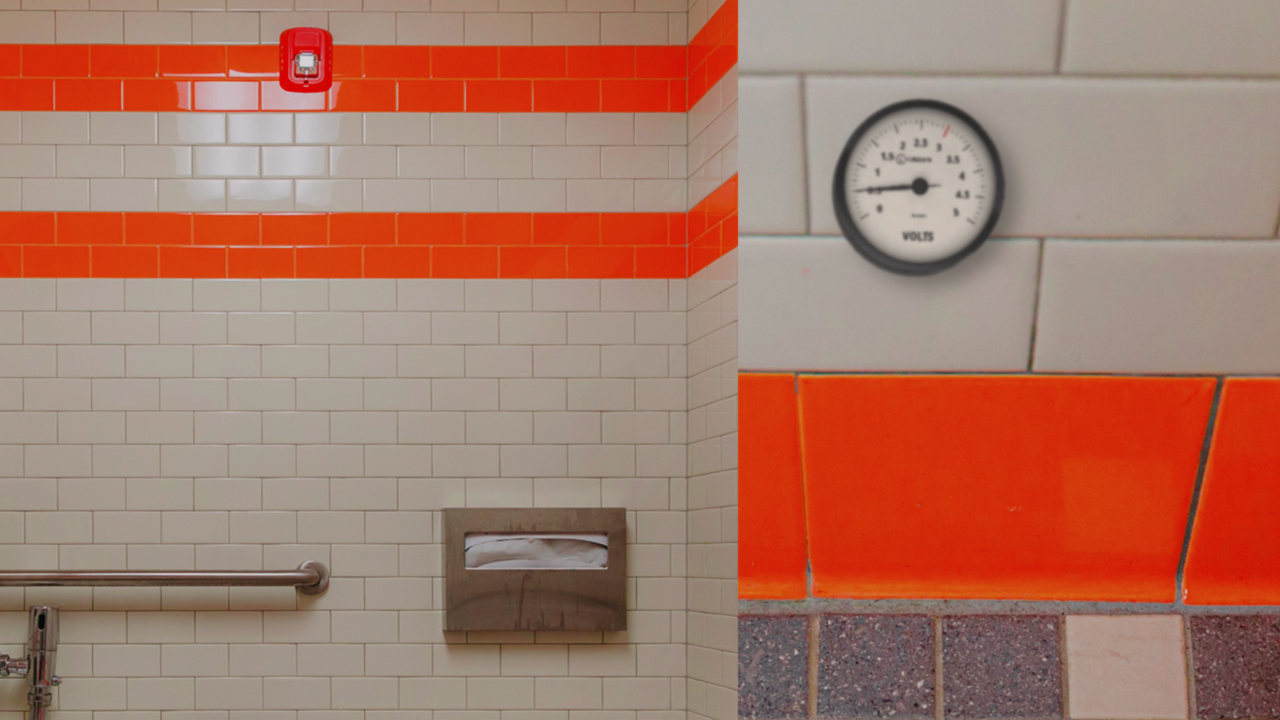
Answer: 0.5
